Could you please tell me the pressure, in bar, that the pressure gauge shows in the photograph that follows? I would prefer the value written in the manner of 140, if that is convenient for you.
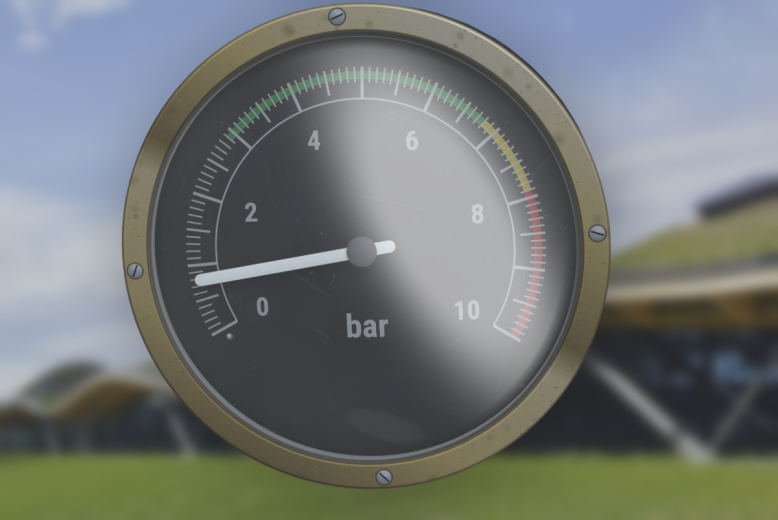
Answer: 0.8
